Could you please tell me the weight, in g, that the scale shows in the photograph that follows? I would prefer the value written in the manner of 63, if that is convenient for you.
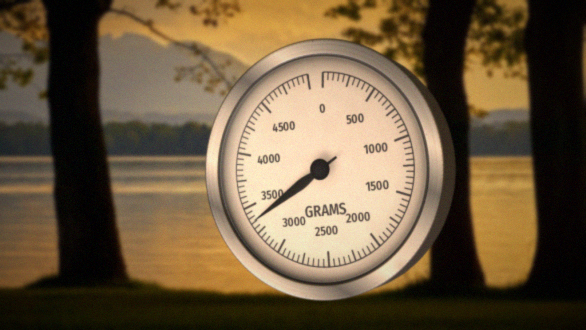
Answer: 3350
